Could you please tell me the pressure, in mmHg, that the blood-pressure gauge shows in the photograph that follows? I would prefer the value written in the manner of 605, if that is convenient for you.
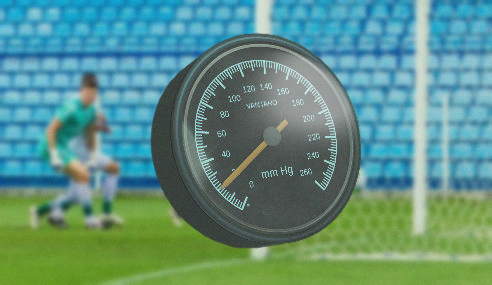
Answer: 20
